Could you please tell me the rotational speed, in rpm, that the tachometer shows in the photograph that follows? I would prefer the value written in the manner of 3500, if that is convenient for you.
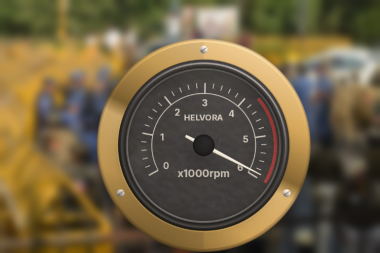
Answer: 5900
